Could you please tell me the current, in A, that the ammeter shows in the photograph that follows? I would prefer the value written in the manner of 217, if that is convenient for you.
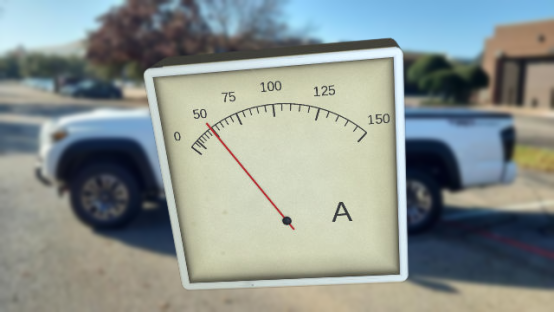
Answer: 50
